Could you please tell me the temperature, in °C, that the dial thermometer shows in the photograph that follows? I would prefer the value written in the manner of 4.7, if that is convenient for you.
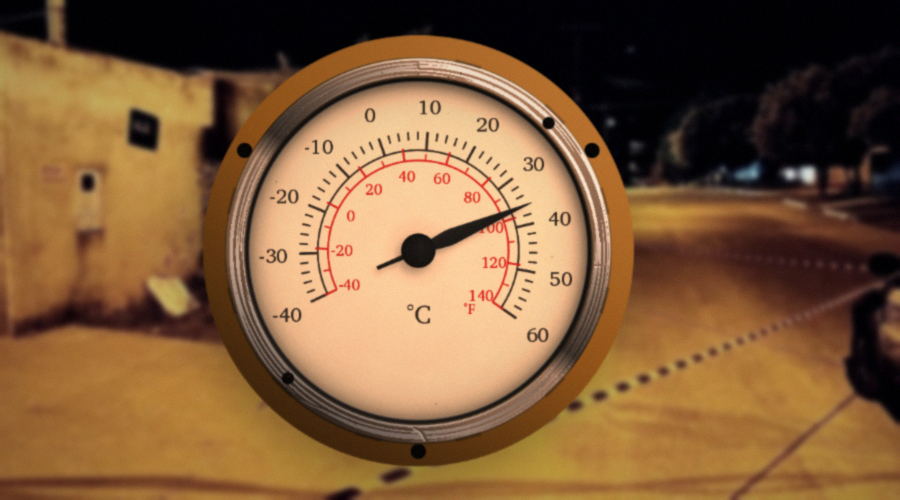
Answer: 36
